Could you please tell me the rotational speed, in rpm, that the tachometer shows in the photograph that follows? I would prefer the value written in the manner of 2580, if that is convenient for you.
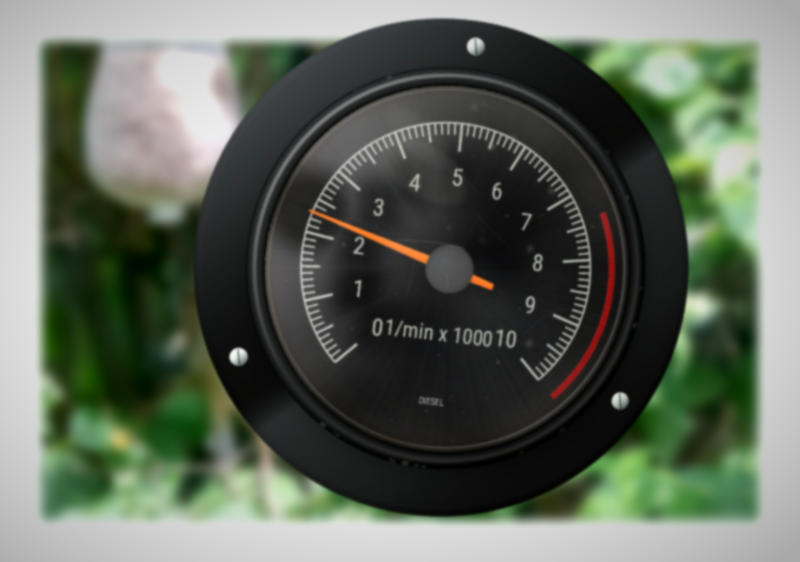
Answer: 2300
